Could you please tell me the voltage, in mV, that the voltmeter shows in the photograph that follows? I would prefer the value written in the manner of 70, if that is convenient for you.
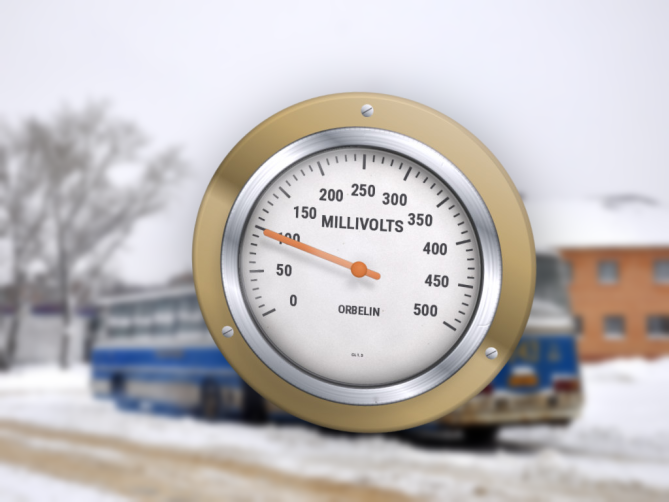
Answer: 100
